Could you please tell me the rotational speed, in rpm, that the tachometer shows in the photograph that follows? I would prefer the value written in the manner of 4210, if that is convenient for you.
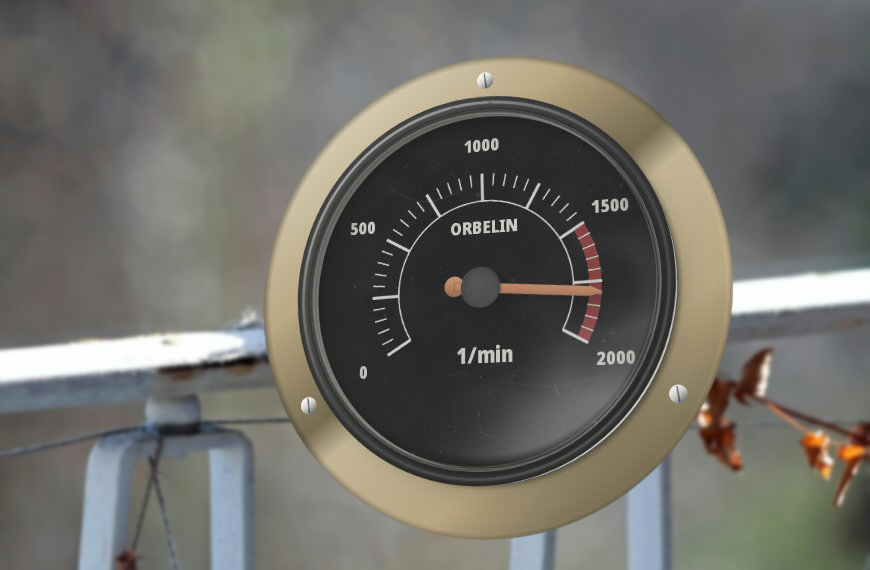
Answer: 1800
